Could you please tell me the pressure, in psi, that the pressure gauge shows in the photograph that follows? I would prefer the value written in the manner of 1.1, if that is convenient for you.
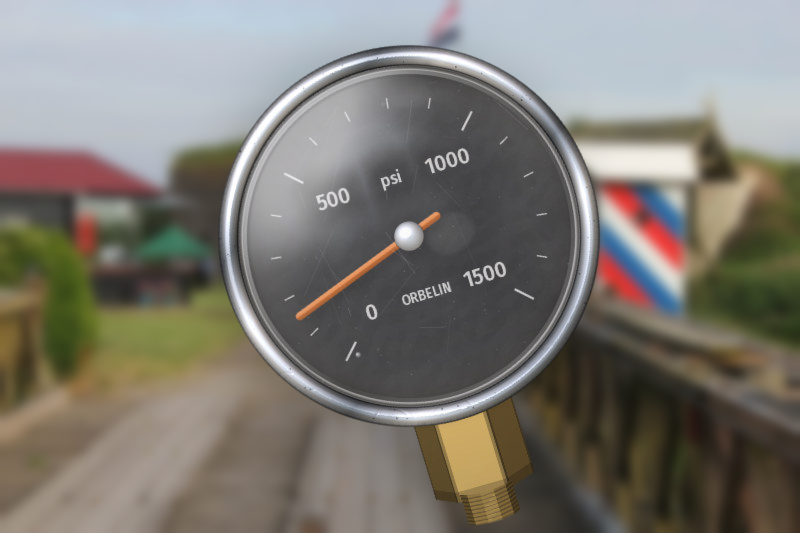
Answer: 150
